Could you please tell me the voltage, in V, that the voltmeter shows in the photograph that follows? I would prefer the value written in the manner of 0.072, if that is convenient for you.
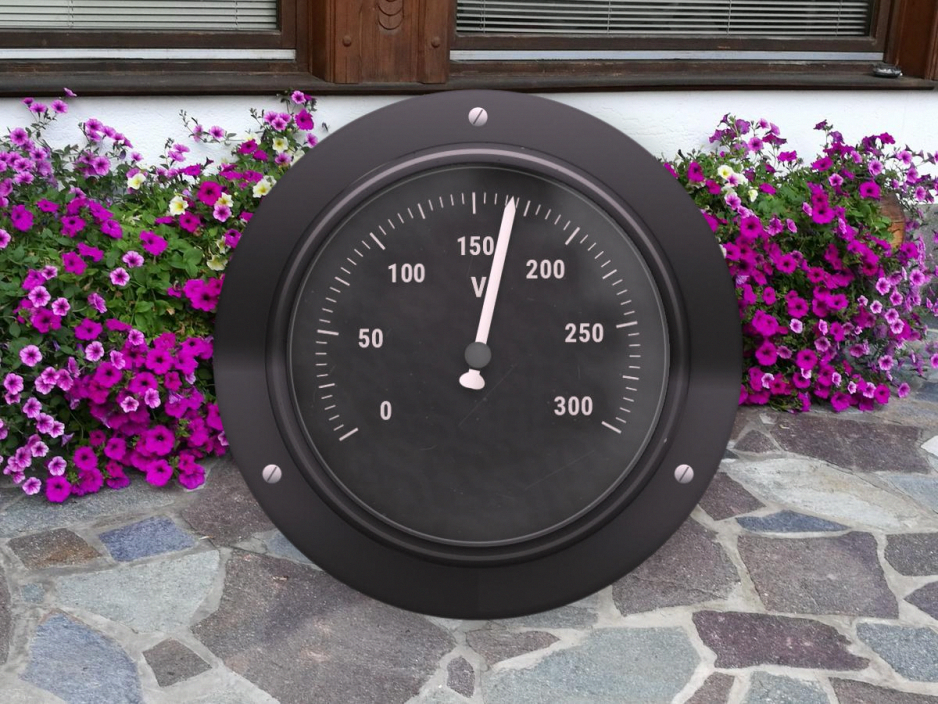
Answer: 167.5
